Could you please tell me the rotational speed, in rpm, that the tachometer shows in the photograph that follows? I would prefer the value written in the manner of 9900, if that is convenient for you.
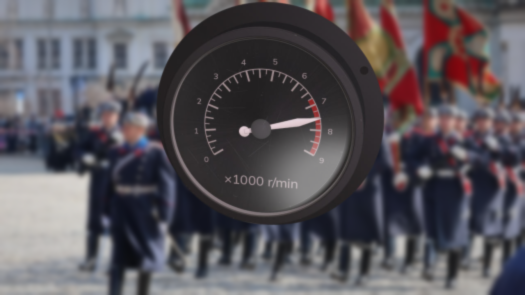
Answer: 7500
